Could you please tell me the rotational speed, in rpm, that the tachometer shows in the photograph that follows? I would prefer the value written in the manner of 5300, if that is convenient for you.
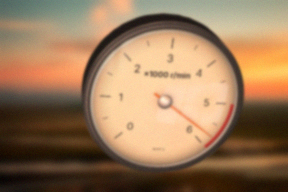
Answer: 5750
